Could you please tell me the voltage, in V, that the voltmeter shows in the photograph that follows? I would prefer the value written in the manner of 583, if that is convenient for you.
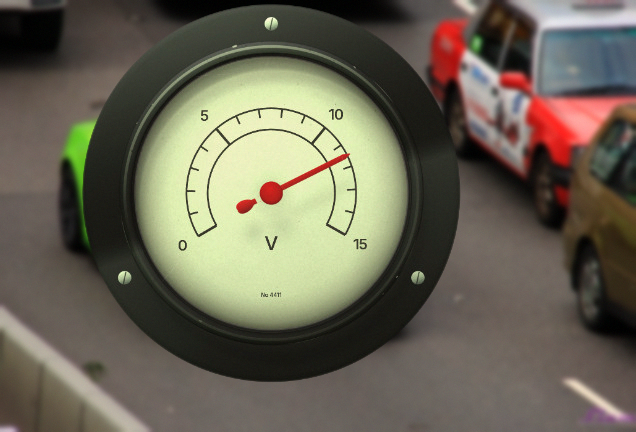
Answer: 11.5
